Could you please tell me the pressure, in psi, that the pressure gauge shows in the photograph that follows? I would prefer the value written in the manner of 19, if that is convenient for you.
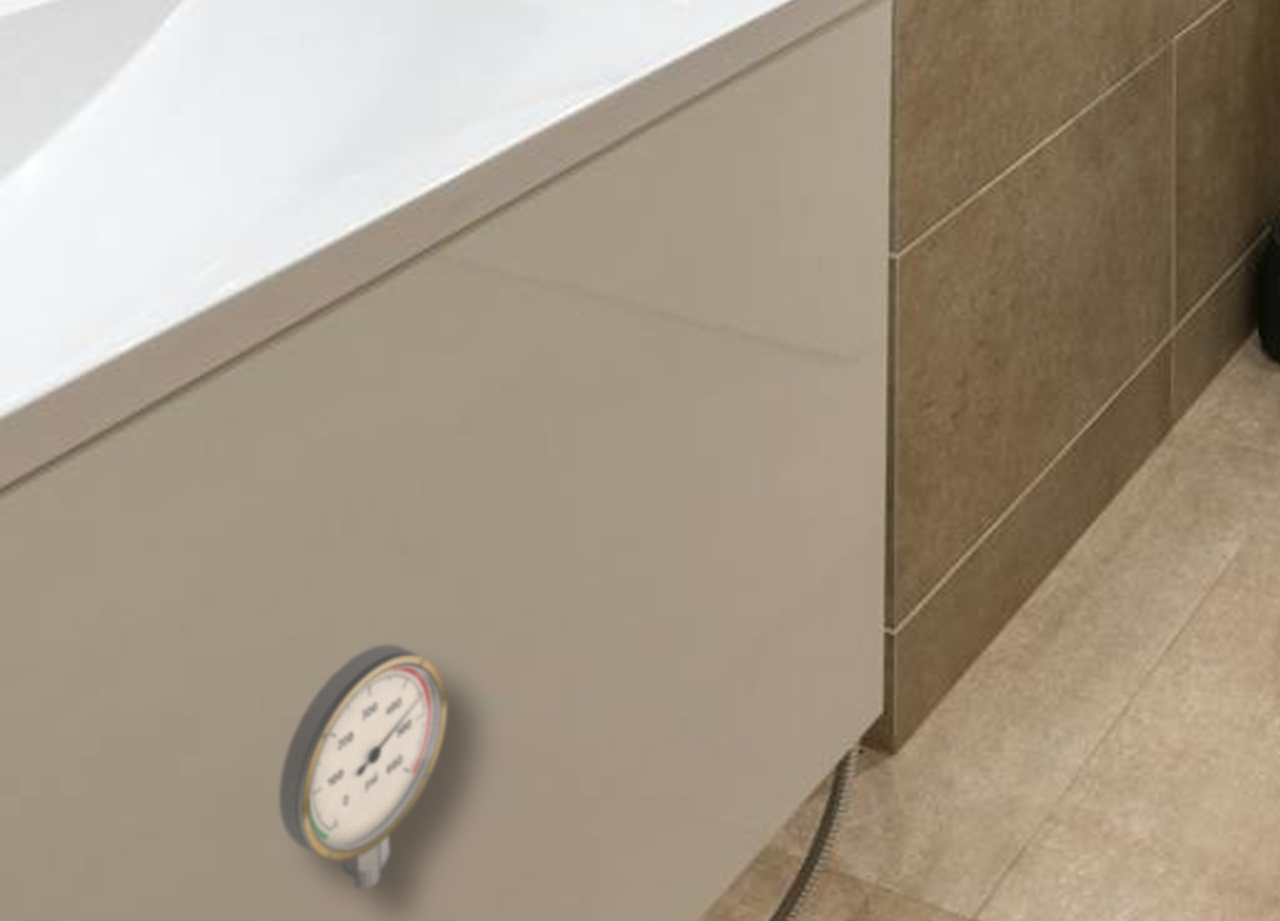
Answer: 450
